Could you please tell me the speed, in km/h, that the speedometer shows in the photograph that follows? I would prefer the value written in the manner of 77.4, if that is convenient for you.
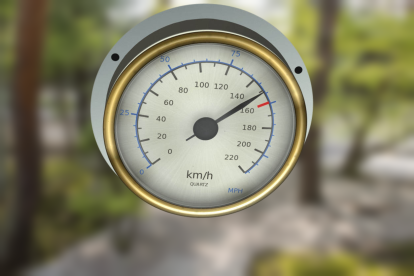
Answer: 150
